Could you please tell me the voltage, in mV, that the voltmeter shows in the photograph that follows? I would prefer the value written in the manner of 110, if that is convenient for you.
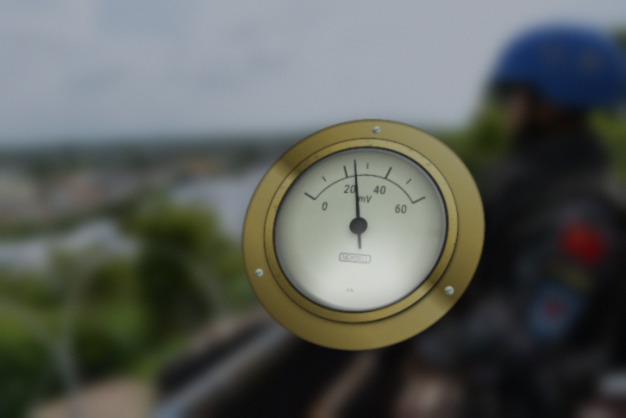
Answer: 25
